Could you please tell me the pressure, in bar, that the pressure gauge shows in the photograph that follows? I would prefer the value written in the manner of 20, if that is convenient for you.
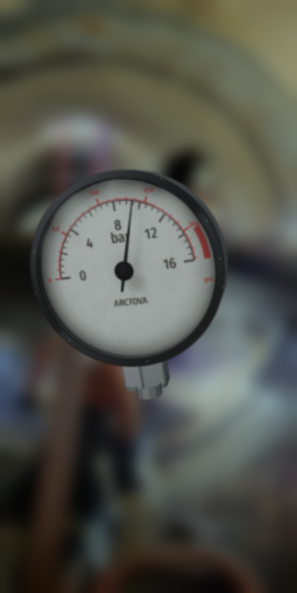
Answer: 9.5
